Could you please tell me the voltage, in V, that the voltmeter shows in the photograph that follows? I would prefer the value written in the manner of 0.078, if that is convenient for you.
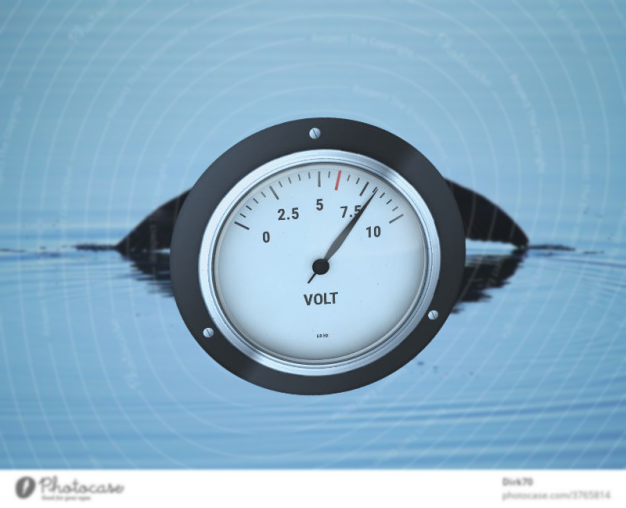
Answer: 8
